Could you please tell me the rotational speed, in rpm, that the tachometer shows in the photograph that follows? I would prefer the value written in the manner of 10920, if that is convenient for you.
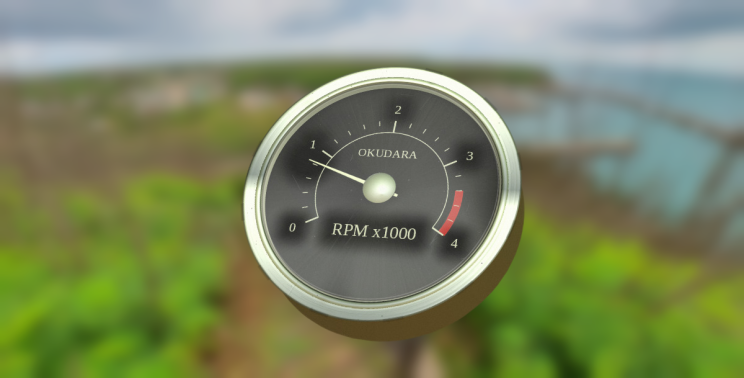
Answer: 800
